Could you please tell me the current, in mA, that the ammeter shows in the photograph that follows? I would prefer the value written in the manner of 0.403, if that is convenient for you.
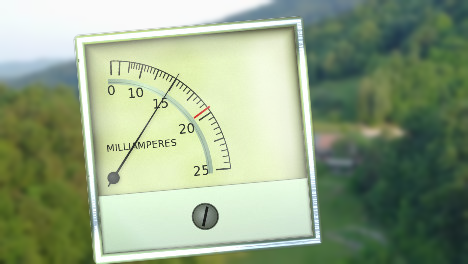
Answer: 15
